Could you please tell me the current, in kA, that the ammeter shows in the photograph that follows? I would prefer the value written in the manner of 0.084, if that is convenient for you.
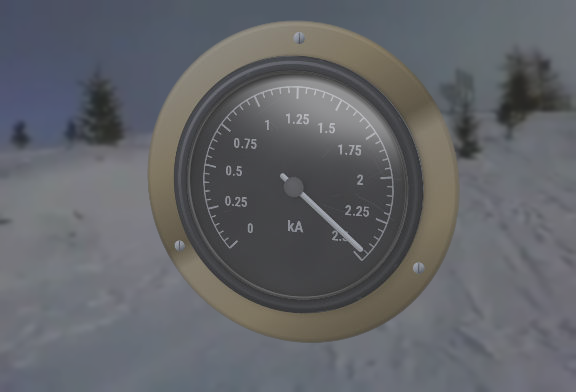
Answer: 2.45
